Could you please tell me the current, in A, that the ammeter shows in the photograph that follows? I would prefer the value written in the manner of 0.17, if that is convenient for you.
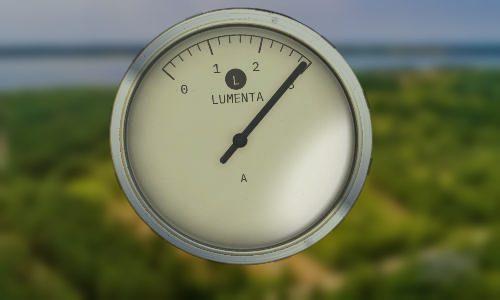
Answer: 2.9
